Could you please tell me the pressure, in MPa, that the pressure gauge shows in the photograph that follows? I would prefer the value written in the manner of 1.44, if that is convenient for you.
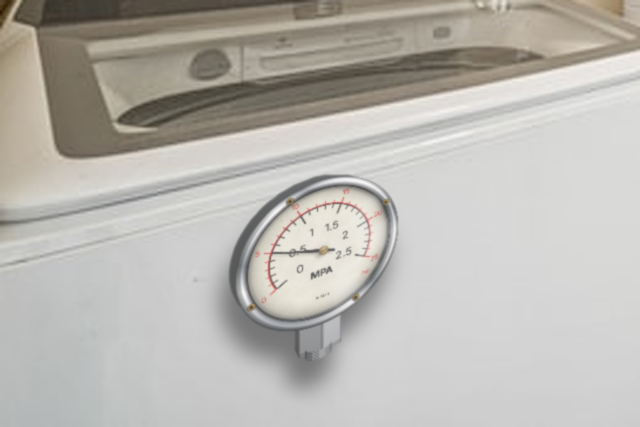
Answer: 0.5
